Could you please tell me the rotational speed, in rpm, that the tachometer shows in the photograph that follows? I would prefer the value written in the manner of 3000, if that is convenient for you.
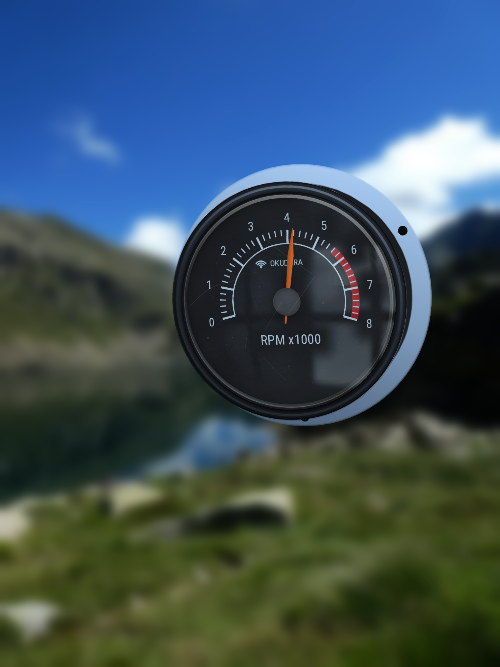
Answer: 4200
